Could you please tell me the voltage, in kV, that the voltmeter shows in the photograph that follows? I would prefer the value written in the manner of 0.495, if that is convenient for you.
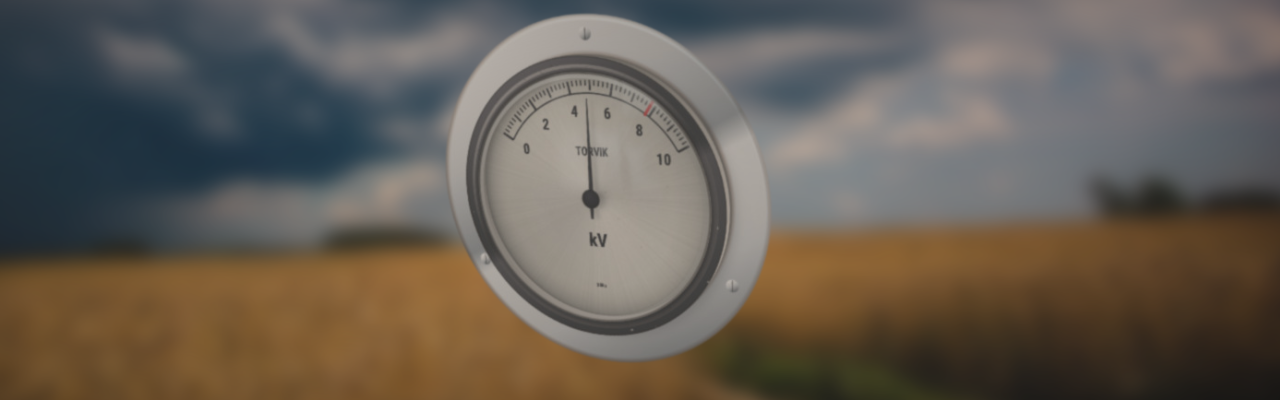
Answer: 5
